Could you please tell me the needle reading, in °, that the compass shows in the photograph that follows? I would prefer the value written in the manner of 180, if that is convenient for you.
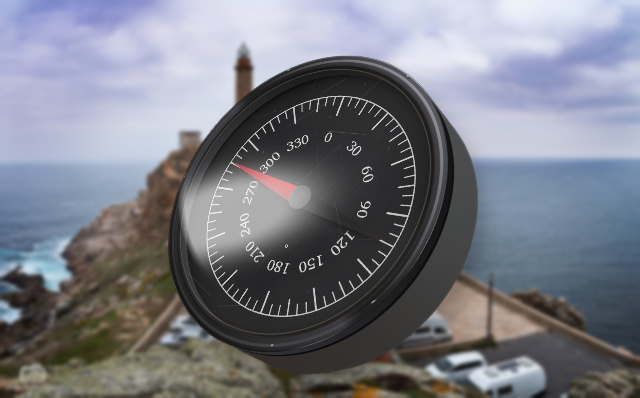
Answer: 285
